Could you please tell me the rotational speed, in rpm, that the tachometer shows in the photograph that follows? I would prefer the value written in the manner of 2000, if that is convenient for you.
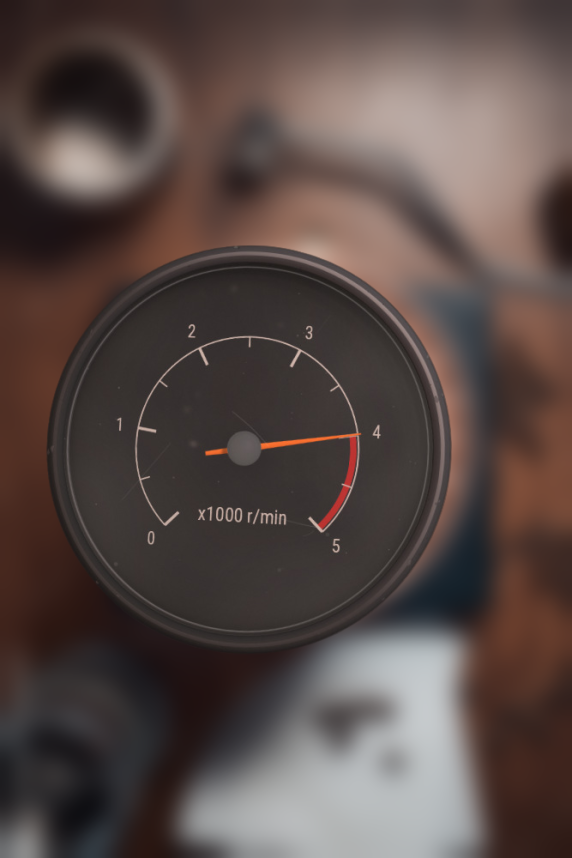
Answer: 4000
